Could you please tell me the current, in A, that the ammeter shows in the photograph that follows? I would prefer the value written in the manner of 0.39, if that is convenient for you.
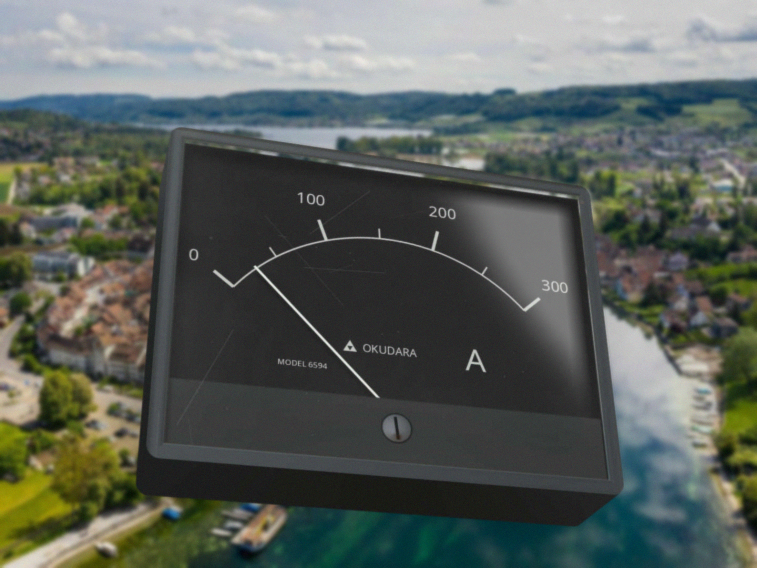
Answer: 25
